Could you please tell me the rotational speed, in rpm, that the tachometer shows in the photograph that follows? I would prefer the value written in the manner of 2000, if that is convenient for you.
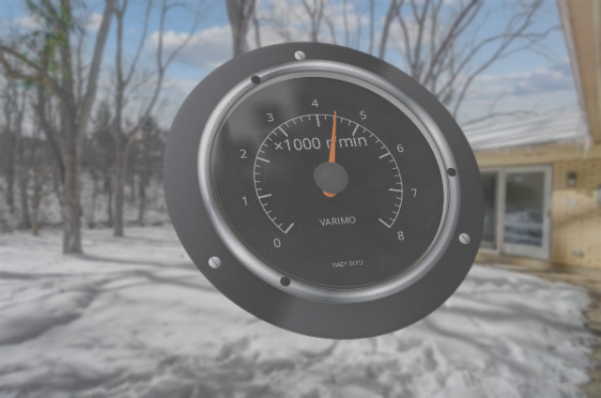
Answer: 4400
